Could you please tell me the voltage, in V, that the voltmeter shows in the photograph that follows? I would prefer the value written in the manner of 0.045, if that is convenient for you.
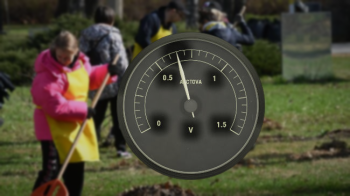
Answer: 0.65
